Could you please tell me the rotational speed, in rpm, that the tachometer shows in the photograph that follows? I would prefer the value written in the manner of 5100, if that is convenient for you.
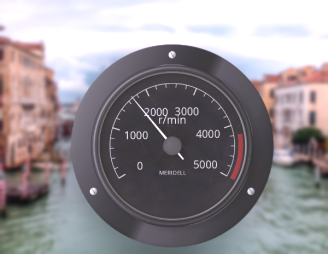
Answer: 1700
